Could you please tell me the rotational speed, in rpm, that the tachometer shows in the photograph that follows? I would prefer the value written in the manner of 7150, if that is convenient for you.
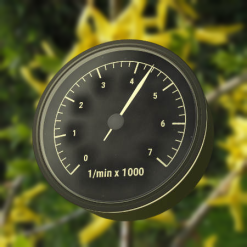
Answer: 4400
